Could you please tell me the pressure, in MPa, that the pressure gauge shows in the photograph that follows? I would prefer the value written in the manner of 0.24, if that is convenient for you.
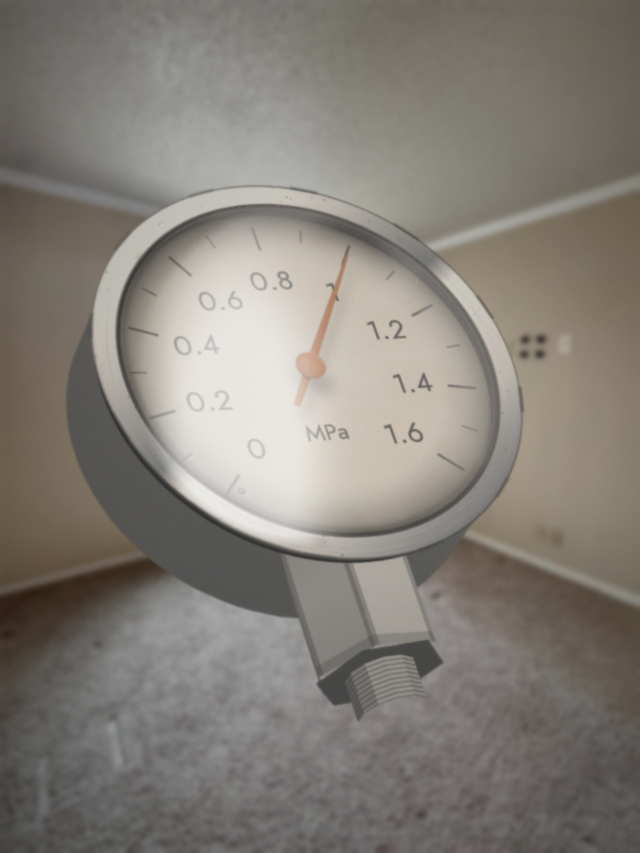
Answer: 1
